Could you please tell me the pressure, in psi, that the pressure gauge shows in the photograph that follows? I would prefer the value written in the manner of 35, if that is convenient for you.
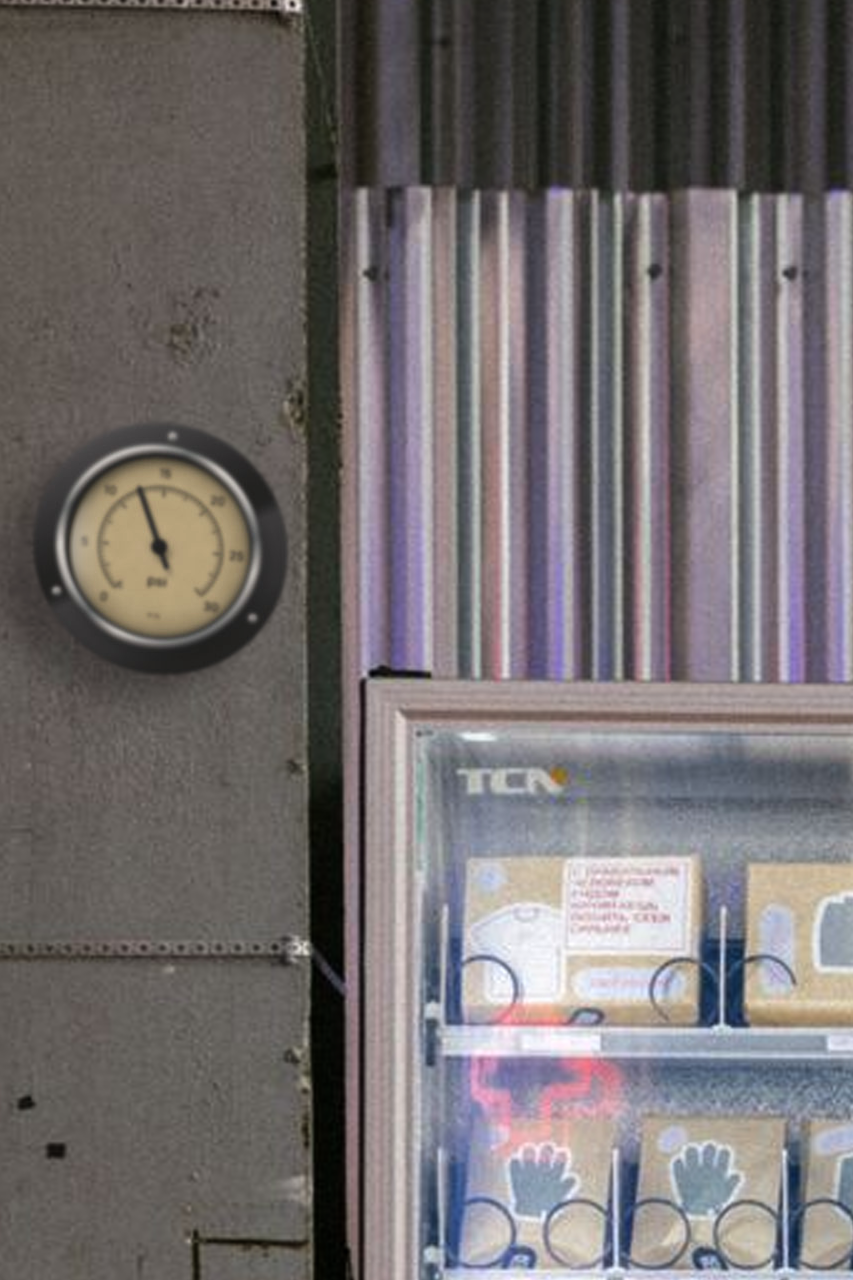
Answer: 12.5
